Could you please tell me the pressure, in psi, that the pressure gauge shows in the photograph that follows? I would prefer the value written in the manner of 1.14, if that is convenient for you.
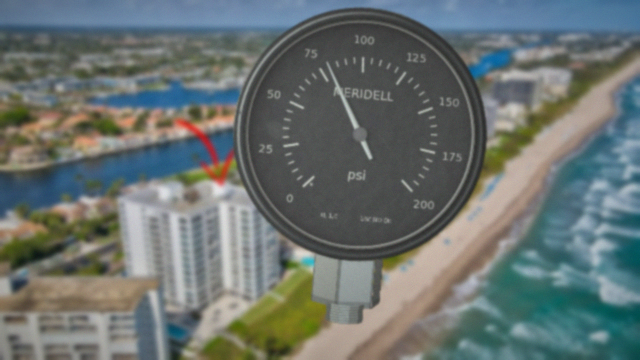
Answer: 80
